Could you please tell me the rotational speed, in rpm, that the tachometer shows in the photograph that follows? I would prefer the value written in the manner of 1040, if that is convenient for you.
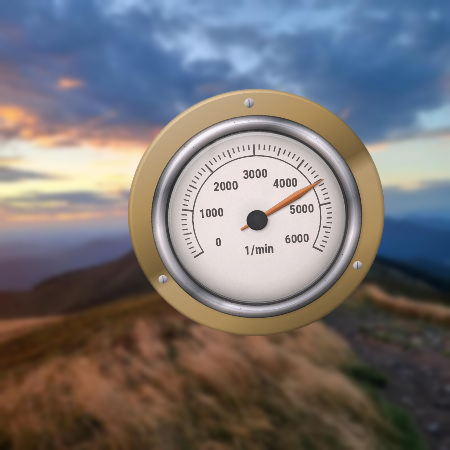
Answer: 4500
